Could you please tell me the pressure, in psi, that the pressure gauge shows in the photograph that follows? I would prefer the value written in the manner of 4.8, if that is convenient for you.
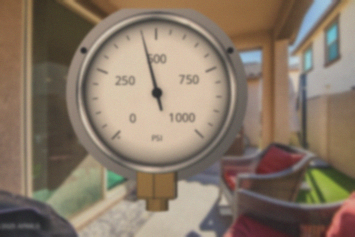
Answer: 450
